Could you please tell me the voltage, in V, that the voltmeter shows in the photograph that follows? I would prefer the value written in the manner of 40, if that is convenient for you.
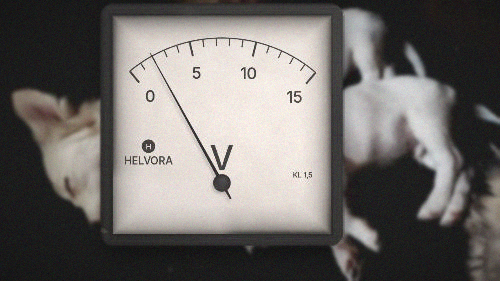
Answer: 2
